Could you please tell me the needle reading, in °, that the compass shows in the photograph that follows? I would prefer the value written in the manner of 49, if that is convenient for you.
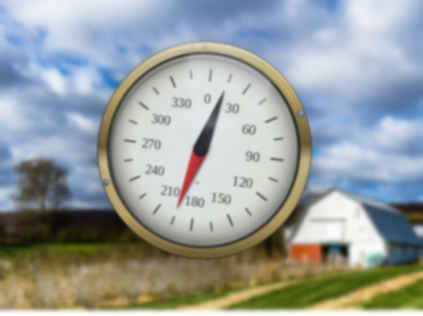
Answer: 195
